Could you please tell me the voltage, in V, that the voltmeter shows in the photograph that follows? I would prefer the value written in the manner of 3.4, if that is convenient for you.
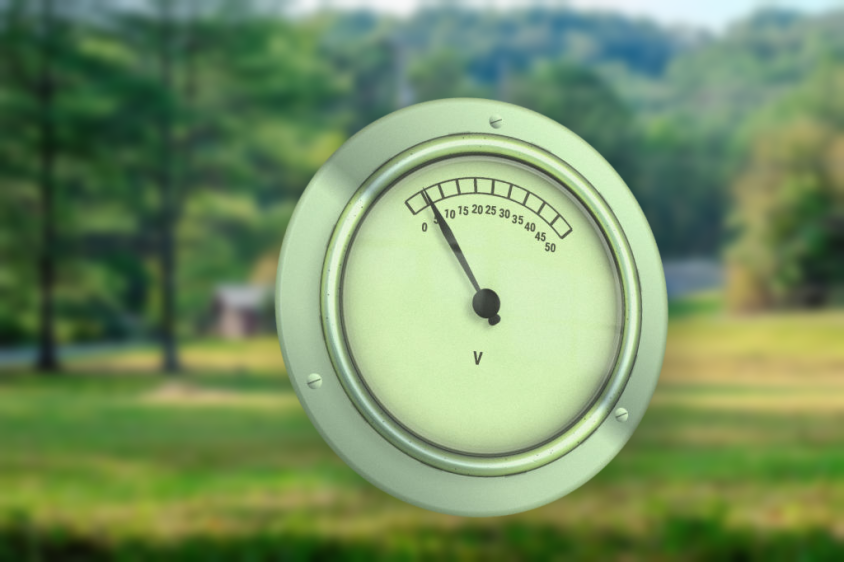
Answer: 5
